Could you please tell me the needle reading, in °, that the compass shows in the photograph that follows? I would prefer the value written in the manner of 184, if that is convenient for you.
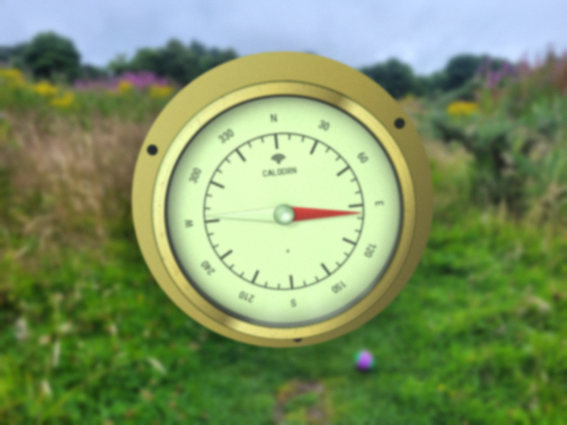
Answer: 95
